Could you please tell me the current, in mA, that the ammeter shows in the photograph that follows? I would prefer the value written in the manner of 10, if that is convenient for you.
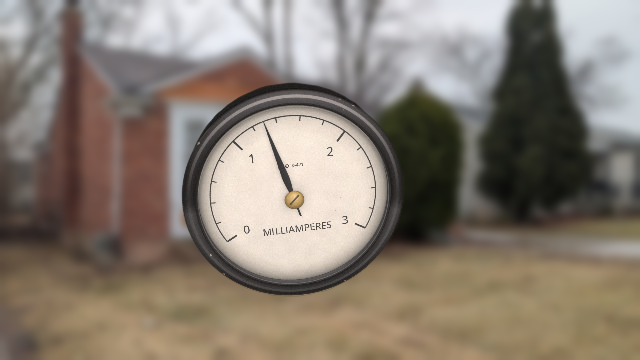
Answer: 1.3
